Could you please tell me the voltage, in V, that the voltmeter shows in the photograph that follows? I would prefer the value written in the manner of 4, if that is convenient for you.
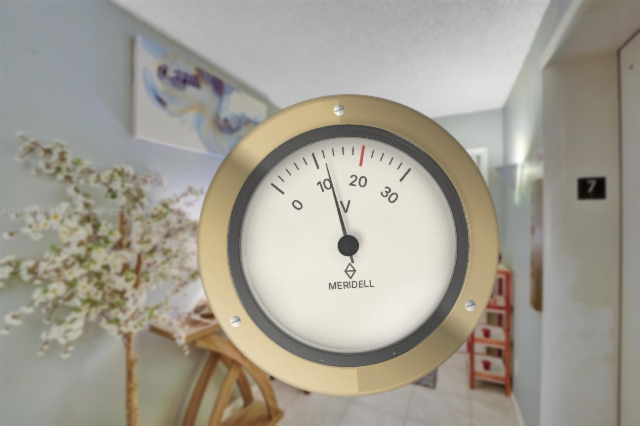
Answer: 12
